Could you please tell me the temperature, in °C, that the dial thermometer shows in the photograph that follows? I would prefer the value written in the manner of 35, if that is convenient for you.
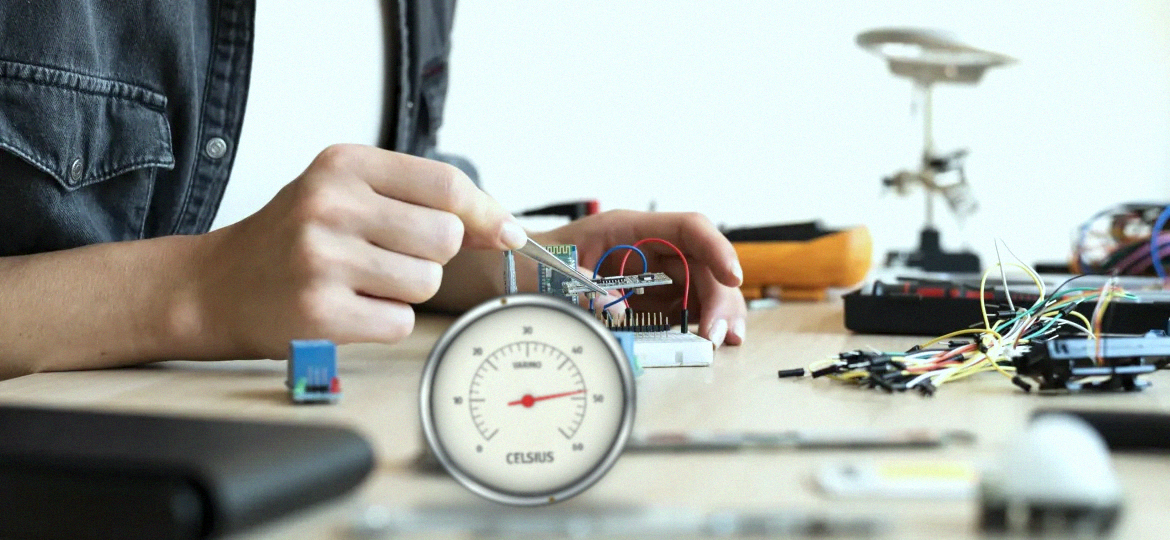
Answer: 48
